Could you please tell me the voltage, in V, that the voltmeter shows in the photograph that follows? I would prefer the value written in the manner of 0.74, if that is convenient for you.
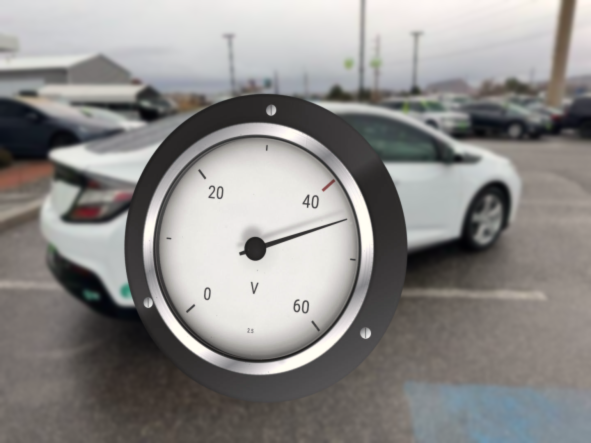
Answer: 45
